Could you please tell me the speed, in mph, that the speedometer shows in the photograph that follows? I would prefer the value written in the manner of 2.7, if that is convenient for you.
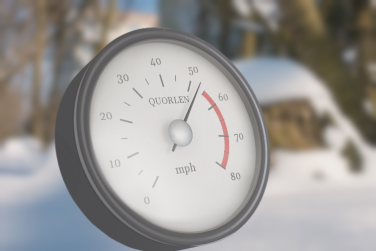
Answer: 52.5
